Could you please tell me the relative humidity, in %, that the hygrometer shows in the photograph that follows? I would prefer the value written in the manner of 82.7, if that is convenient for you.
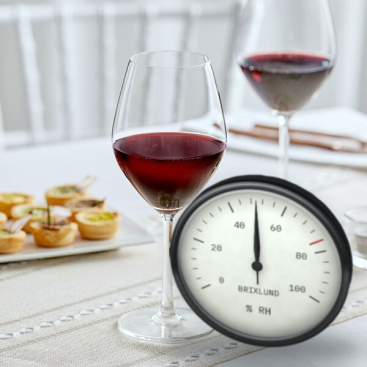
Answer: 50
